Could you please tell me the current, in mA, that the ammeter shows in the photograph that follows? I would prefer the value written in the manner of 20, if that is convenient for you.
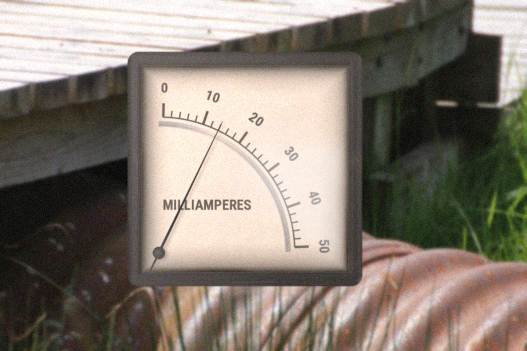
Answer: 14
